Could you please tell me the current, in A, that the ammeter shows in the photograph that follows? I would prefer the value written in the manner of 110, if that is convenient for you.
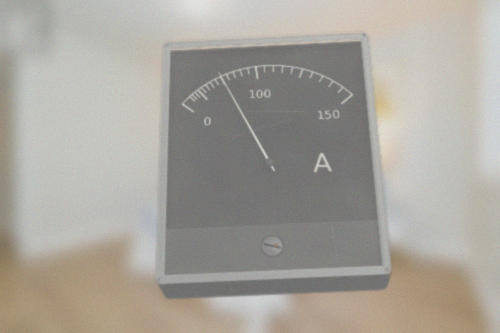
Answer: 75
